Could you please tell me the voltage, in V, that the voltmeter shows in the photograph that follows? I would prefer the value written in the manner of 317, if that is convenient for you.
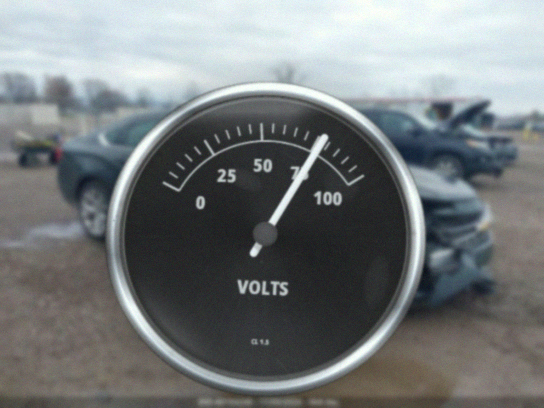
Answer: 77.5
